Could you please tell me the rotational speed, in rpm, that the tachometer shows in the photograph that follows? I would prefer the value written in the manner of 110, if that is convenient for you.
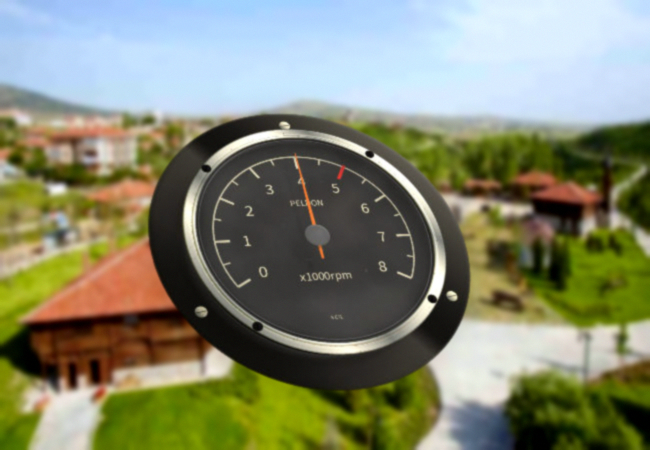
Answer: 4000
